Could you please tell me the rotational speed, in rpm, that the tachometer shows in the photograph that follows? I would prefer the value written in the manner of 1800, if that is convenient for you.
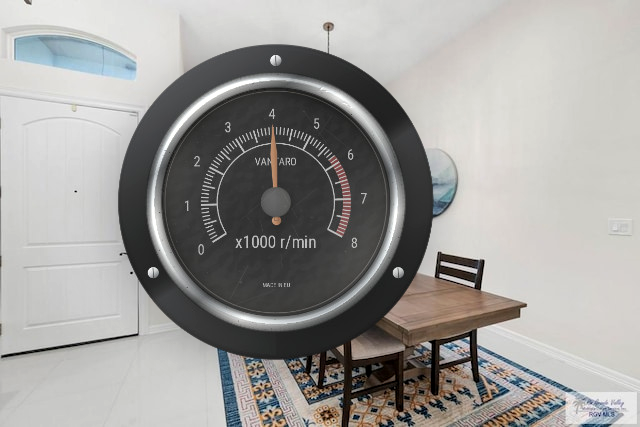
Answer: 4000
